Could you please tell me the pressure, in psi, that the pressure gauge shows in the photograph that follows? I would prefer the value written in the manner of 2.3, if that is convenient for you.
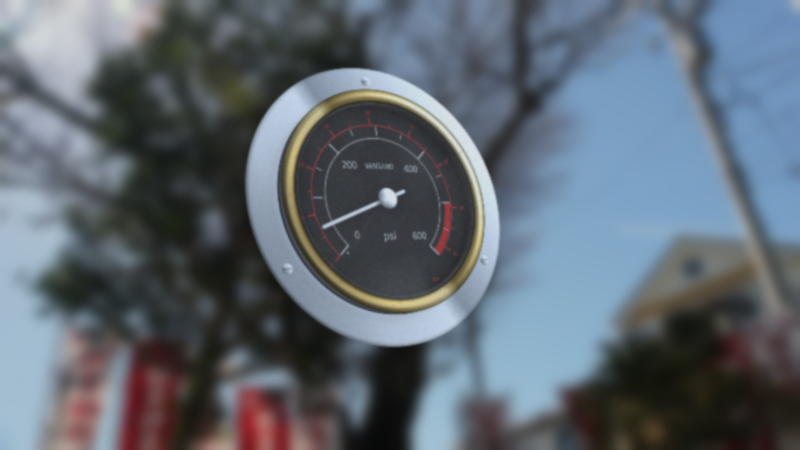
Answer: 50
